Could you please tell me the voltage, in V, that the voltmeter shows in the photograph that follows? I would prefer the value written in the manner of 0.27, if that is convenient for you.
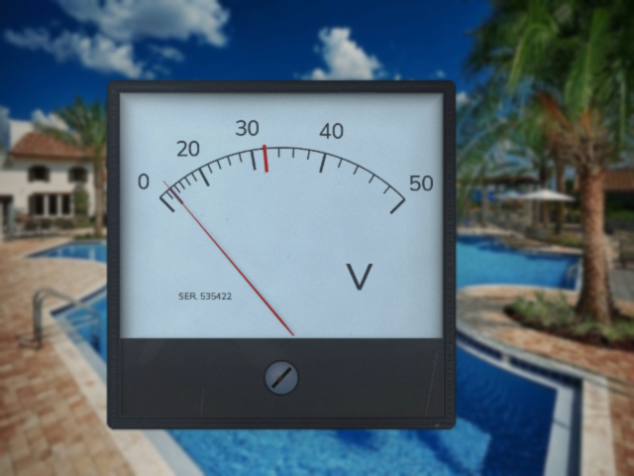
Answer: 10
